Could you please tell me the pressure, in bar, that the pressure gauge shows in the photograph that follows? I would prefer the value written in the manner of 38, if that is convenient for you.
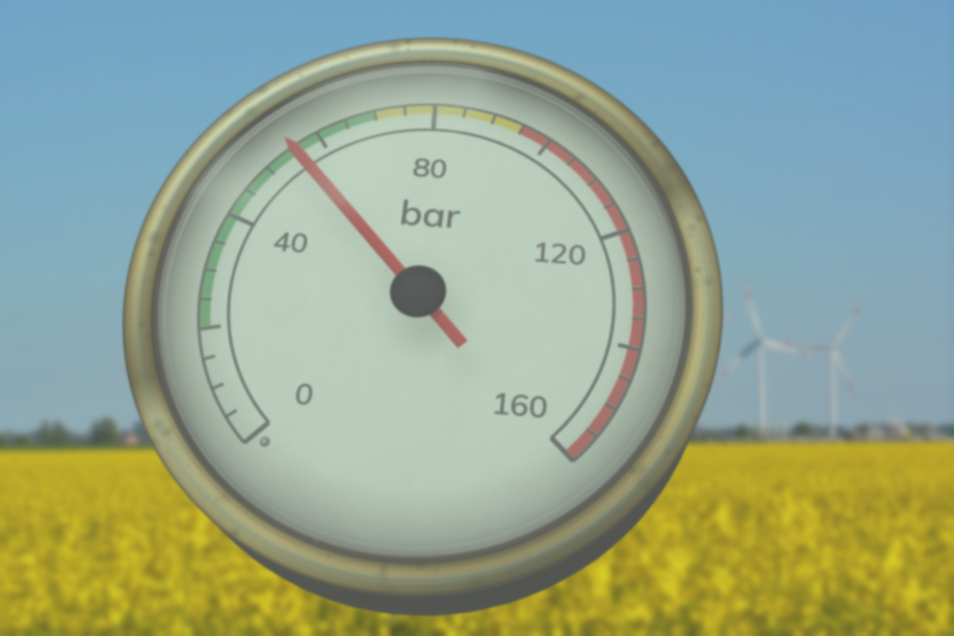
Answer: 55
